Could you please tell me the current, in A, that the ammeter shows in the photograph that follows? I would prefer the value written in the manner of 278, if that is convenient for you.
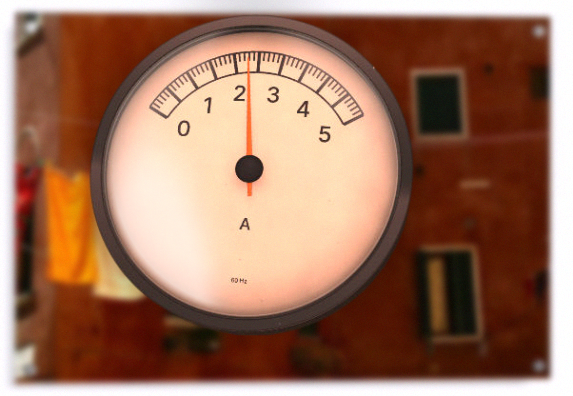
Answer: 2.3
